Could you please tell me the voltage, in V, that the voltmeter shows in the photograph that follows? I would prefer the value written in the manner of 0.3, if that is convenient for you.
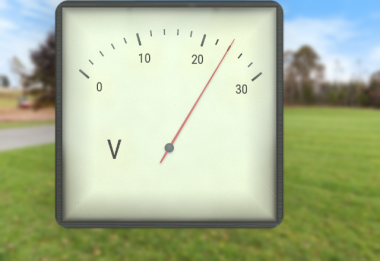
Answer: 24
